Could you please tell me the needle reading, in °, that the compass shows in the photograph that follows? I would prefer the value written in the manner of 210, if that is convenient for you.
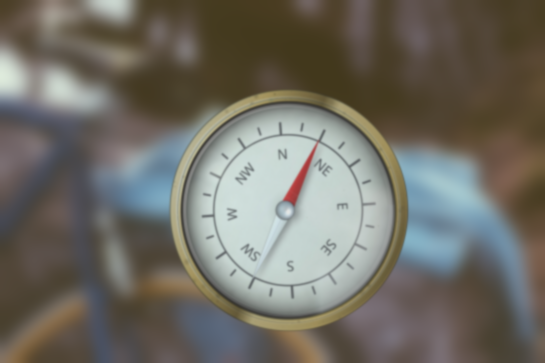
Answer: 30
